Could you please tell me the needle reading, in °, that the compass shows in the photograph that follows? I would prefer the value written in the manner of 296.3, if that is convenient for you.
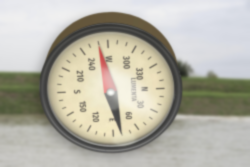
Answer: 260
